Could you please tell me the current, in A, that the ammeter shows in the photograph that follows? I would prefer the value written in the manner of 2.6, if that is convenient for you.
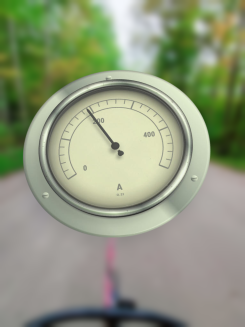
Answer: 190
